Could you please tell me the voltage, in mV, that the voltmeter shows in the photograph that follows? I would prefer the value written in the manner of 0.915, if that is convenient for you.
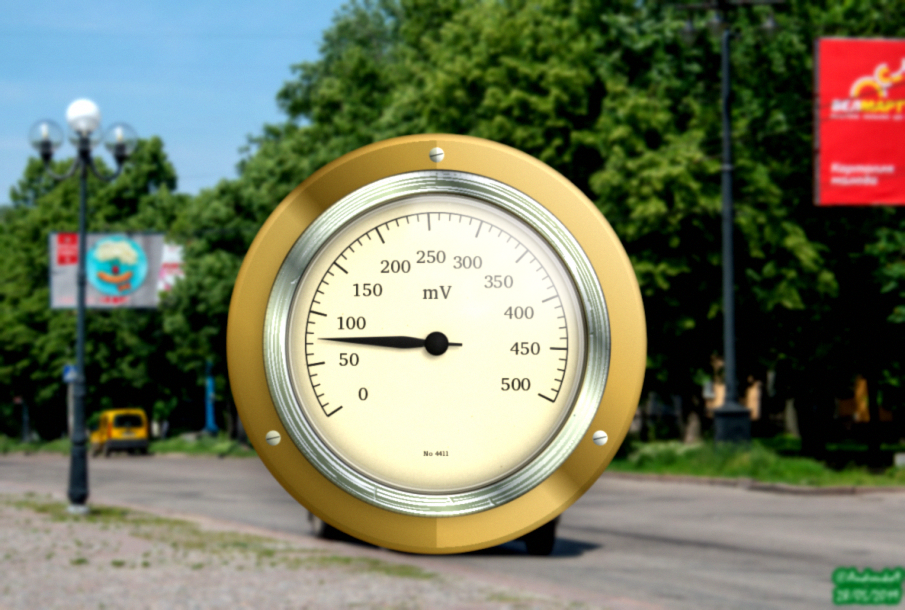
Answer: 75
